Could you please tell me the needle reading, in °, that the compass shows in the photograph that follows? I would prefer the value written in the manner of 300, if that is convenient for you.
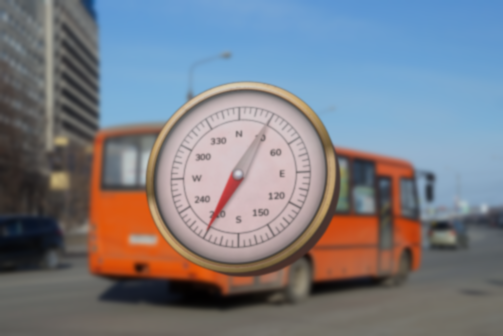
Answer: 210
